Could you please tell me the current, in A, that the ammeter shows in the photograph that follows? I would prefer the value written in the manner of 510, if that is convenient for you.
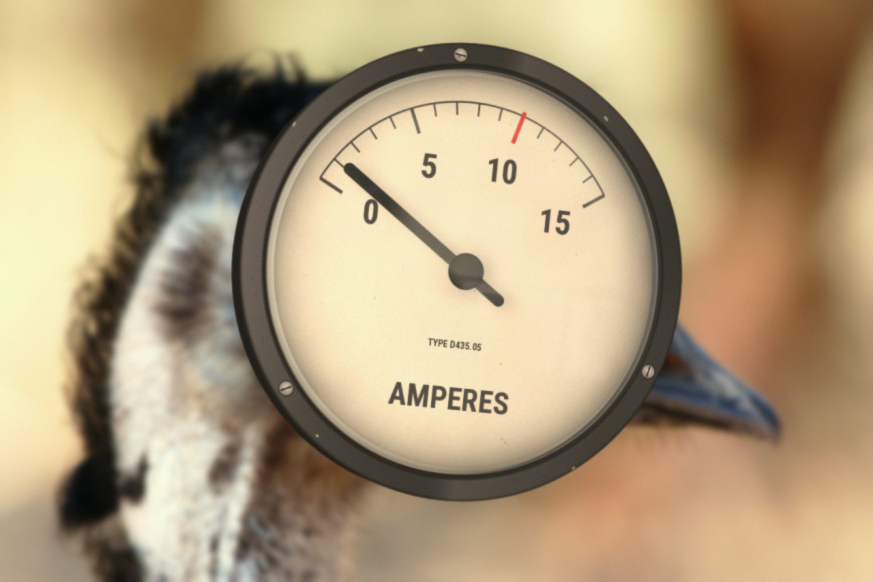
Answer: 1
